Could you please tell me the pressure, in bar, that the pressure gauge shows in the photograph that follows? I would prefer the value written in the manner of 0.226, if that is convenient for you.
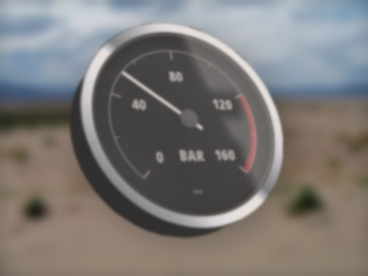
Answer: 50
